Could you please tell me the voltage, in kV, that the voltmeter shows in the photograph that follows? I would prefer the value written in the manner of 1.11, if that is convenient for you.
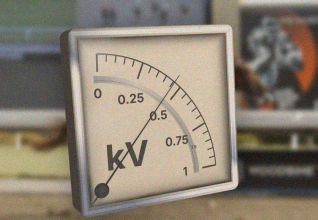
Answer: 0.45
